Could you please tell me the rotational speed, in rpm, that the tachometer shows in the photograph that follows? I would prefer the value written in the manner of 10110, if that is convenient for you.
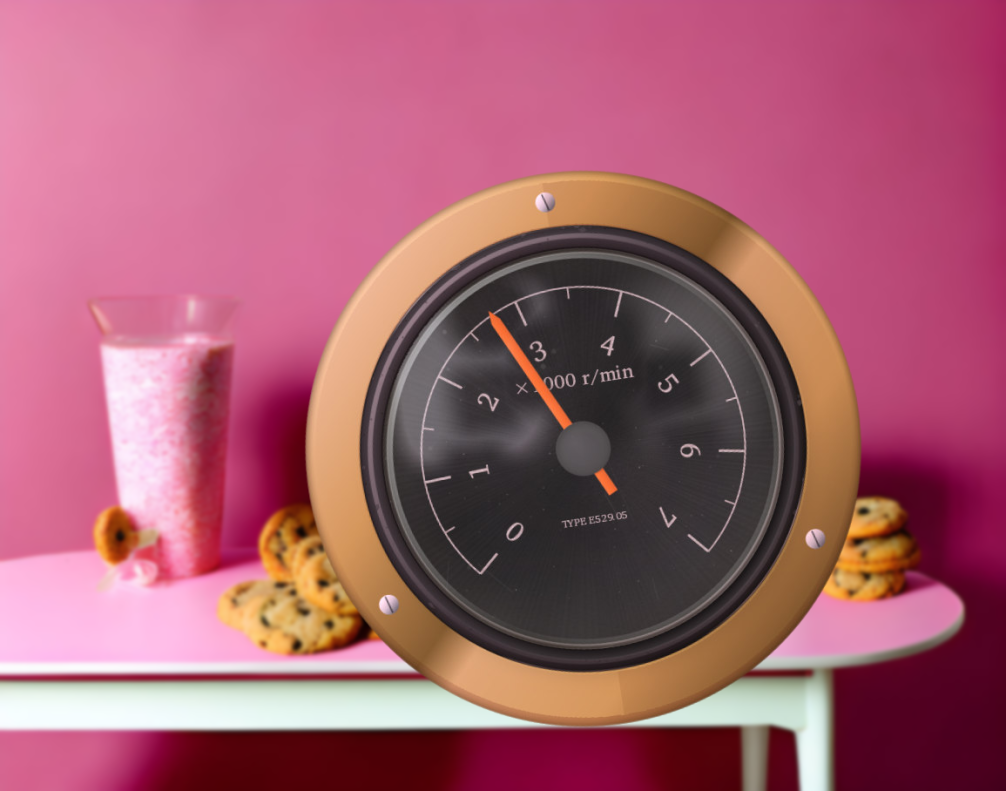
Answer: 2750
